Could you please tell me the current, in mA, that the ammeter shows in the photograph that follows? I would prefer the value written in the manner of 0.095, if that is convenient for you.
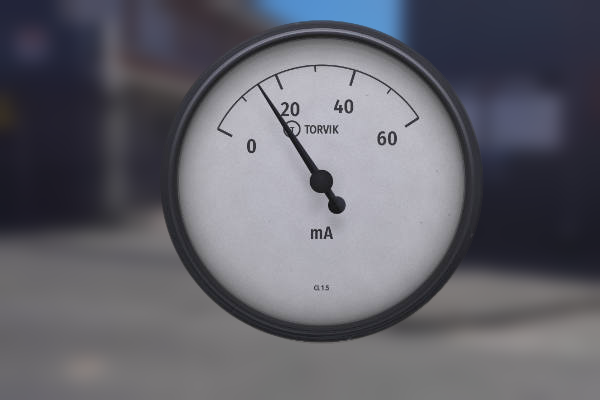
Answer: 15
